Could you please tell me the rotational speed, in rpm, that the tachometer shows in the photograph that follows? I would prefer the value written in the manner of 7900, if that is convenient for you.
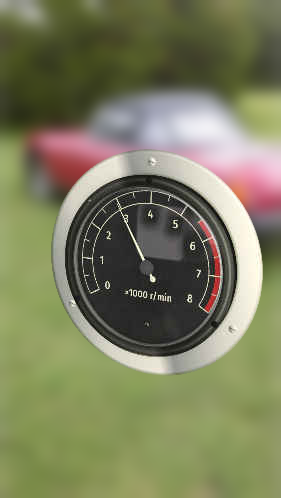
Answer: 3000
